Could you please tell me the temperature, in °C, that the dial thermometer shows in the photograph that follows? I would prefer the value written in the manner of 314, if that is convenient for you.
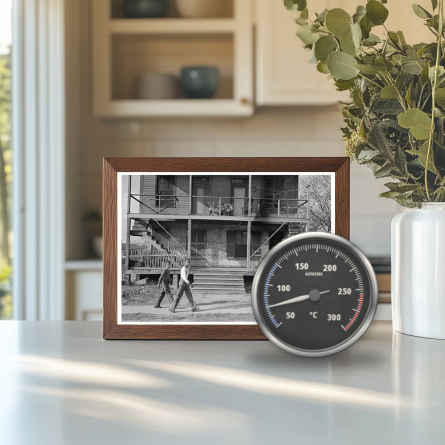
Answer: 75
